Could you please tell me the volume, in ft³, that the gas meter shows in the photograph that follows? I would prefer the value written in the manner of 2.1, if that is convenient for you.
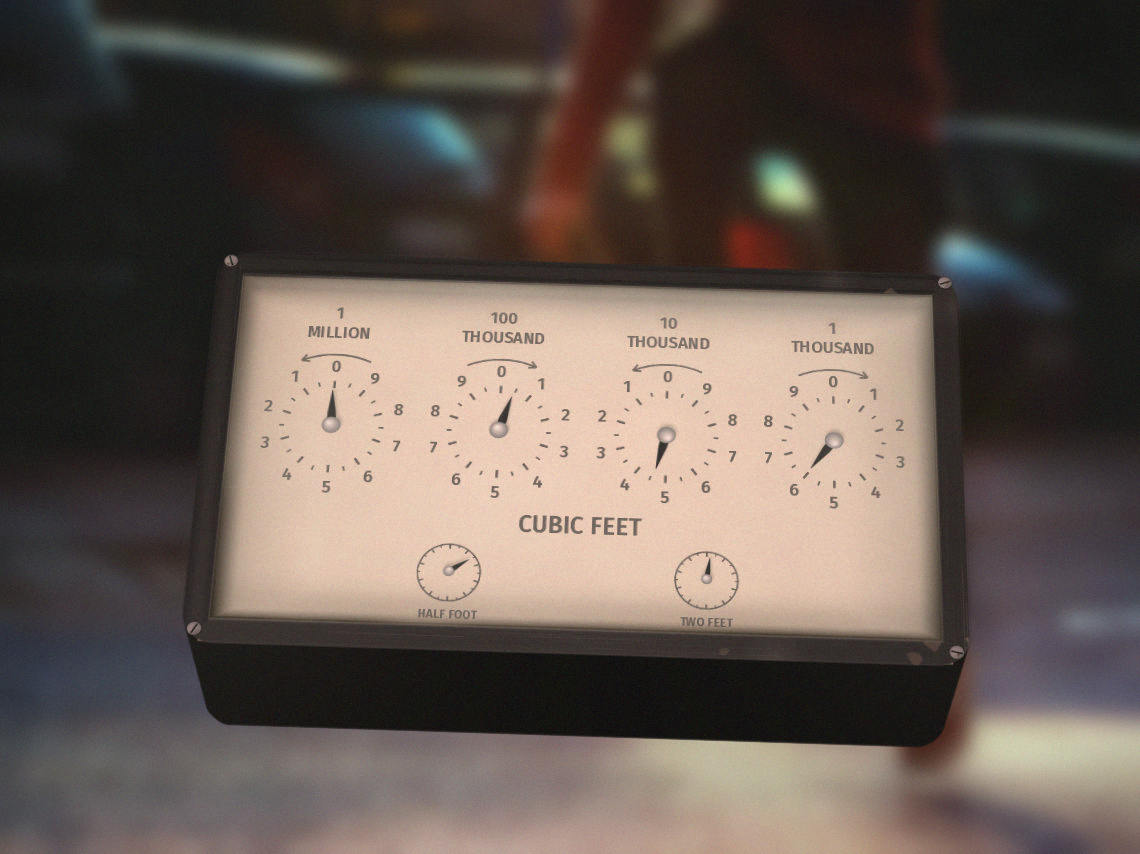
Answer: 4600
